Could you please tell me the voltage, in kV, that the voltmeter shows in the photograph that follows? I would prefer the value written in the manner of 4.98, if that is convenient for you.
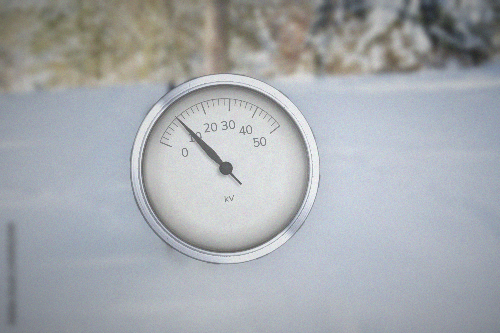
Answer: 10
